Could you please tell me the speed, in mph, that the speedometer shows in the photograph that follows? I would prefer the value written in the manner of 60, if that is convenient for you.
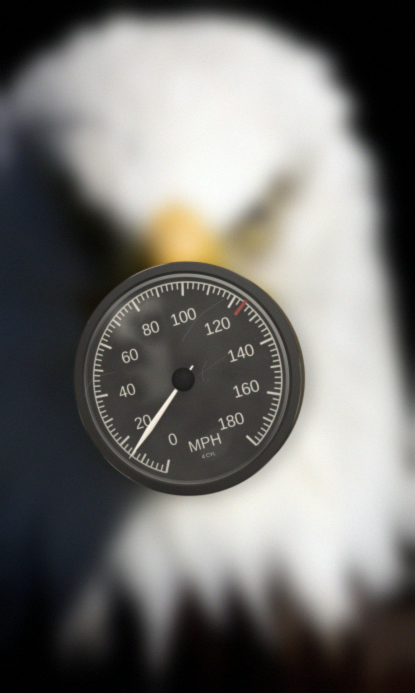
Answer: 14
